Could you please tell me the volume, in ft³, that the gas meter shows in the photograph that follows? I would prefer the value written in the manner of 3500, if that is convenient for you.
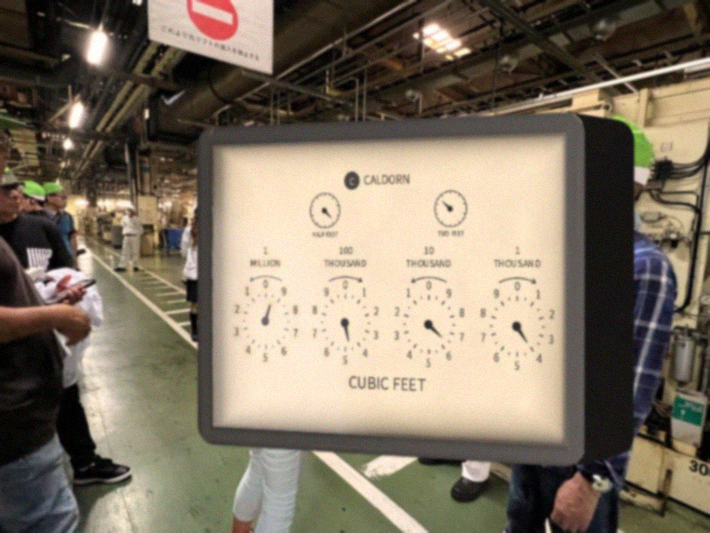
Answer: 946400
